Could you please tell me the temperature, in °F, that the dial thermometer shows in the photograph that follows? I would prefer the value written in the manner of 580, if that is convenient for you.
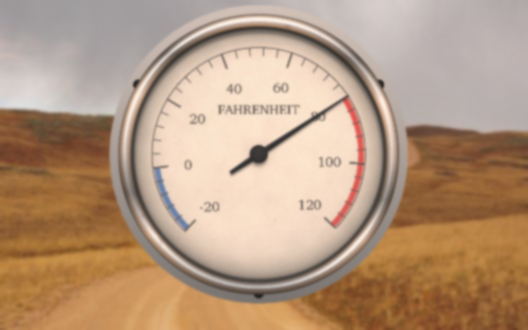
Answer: 80
